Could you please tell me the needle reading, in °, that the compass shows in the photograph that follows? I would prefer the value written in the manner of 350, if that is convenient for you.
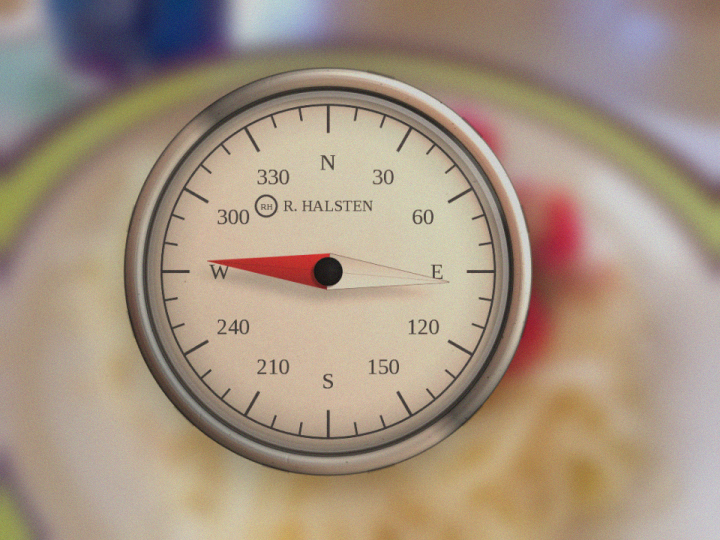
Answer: 275
